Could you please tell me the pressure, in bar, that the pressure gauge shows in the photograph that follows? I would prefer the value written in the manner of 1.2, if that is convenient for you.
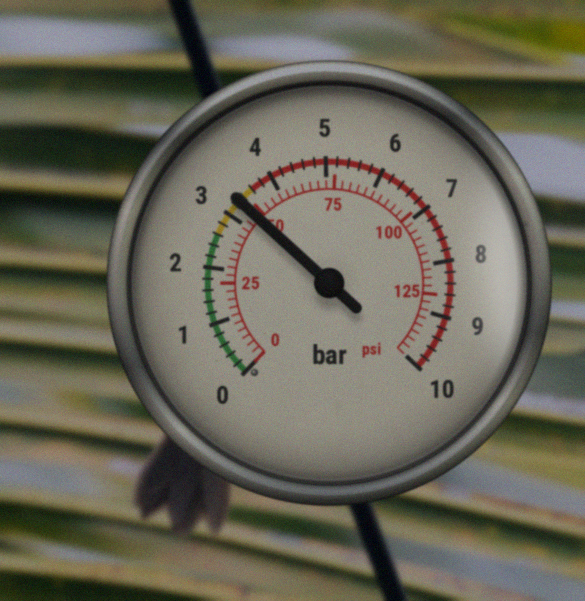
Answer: 3.3
